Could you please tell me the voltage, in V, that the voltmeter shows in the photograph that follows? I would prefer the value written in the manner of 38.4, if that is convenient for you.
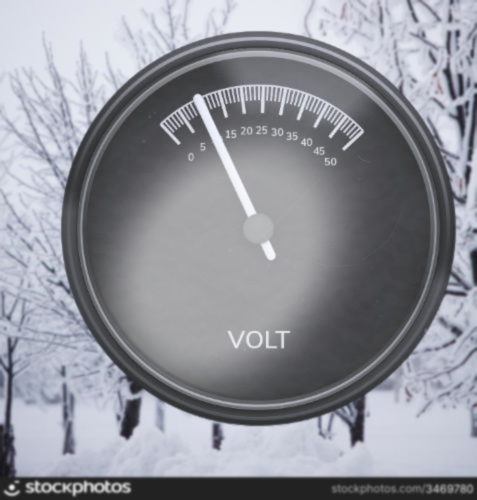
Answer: 10
